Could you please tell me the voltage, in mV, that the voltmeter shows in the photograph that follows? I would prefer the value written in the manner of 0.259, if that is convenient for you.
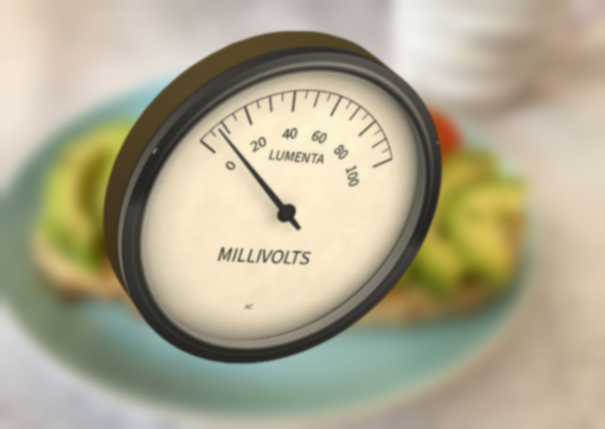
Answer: 7.5
